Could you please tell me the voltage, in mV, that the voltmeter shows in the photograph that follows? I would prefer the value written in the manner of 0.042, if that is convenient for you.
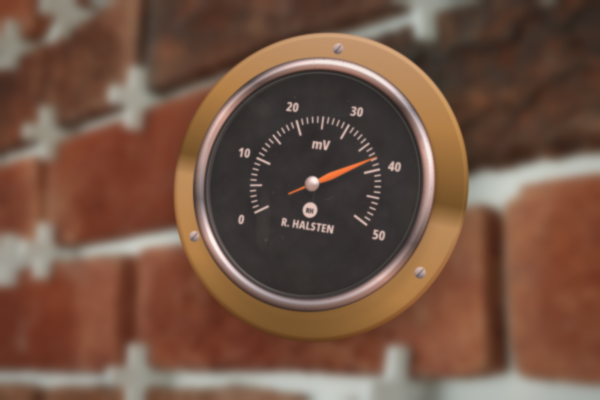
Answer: 38
